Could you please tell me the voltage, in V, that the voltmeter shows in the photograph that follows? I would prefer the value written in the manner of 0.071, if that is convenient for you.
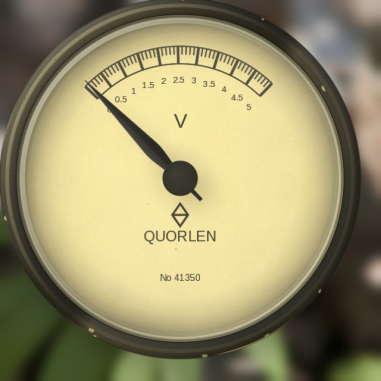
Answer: 0.1
